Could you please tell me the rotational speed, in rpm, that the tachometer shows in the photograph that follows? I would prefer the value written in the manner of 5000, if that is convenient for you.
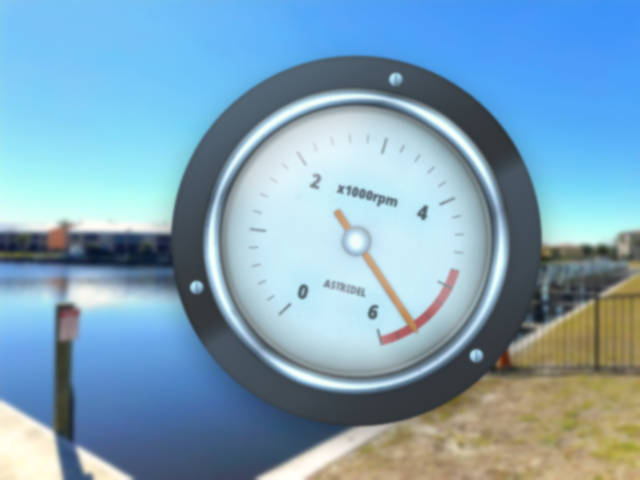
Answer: 5600
